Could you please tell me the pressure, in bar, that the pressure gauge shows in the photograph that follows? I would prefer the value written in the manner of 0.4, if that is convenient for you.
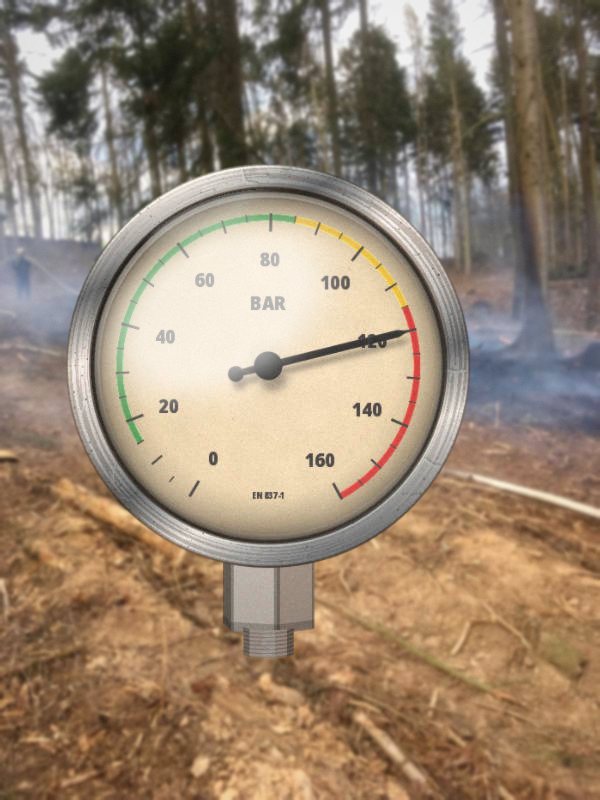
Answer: 120
